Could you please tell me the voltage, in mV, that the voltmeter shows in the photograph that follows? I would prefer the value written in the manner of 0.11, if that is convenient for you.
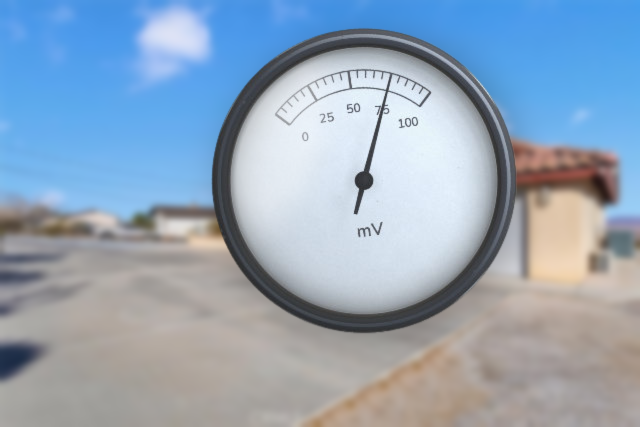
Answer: 75
